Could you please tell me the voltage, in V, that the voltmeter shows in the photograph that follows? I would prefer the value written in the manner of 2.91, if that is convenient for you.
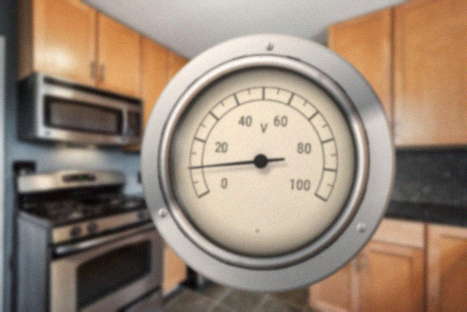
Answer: 10
